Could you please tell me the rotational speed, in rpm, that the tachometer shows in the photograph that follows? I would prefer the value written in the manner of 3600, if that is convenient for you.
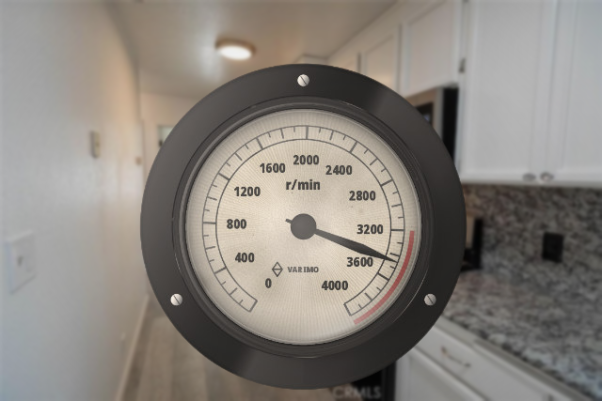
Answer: 3450
